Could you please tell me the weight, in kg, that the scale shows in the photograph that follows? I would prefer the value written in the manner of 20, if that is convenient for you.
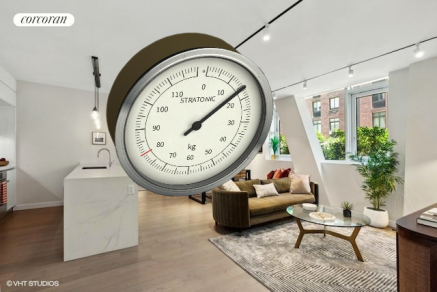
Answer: 15
